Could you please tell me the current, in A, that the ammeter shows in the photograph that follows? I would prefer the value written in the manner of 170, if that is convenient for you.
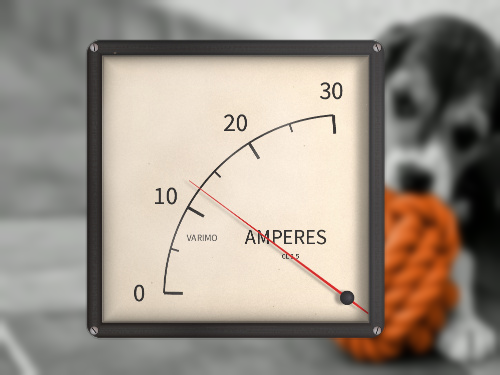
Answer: 12.5
